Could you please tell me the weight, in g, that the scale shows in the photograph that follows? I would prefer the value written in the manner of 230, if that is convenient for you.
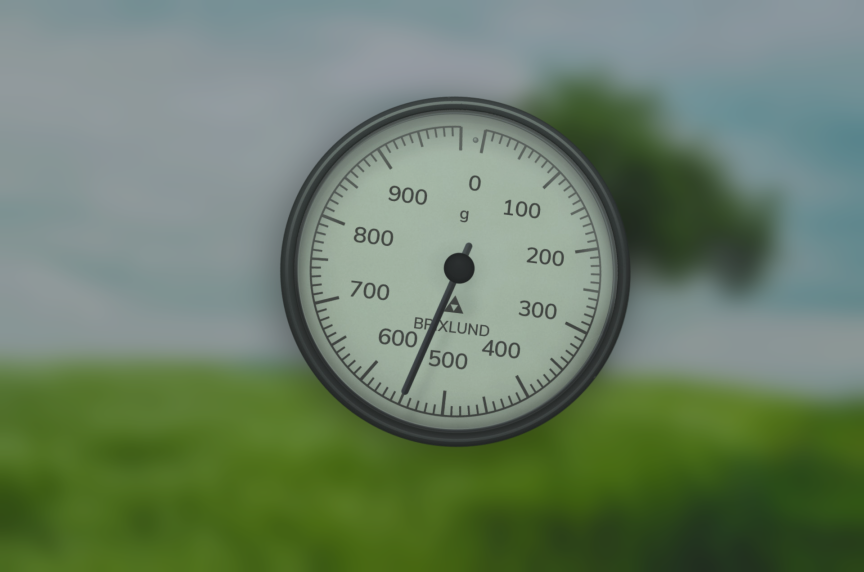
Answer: 550
